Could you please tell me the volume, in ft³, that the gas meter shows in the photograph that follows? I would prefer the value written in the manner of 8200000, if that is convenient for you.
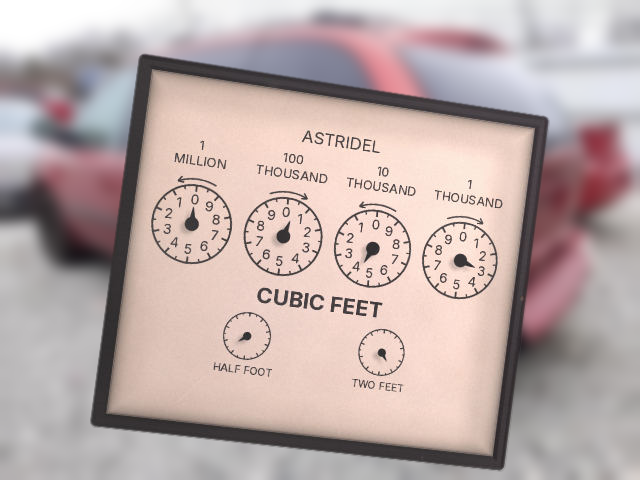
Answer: 4300
